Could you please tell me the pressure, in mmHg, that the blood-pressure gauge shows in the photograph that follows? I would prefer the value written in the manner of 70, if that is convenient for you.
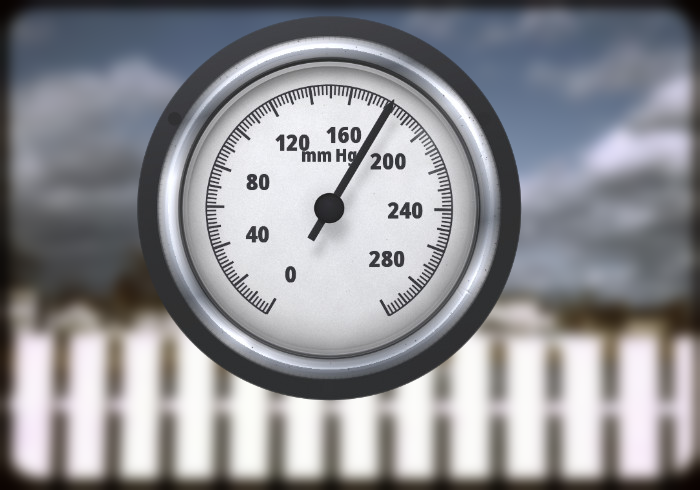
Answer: 180
